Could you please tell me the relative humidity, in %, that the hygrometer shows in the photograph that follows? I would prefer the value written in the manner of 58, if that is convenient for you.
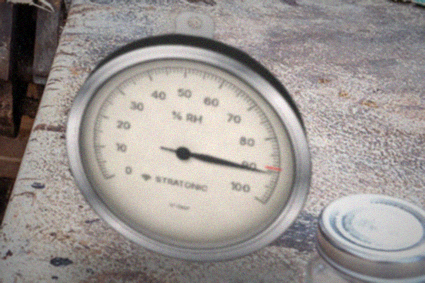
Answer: 90
